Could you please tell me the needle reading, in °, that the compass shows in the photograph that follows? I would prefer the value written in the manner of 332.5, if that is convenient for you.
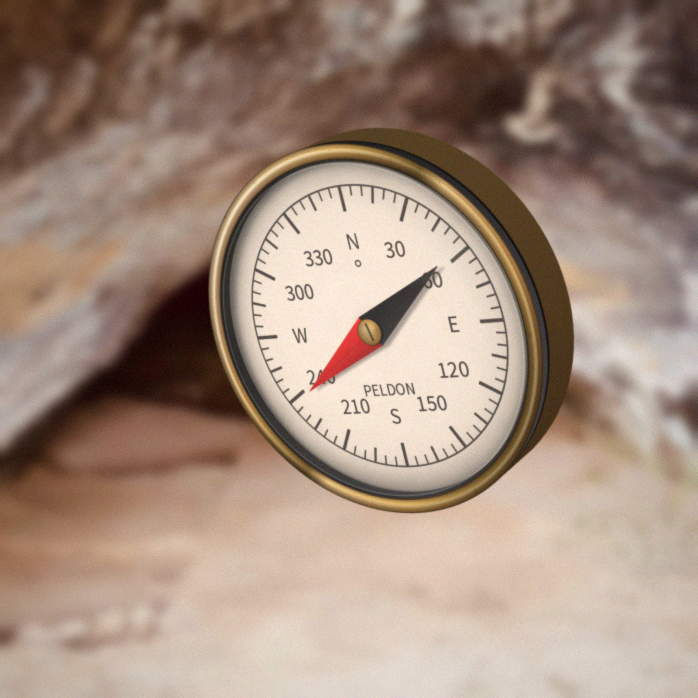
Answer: 237.5
